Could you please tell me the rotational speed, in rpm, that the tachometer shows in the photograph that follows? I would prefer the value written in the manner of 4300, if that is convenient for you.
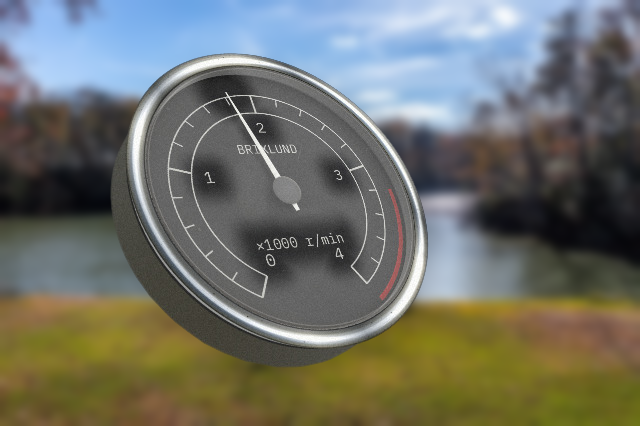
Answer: 1800
